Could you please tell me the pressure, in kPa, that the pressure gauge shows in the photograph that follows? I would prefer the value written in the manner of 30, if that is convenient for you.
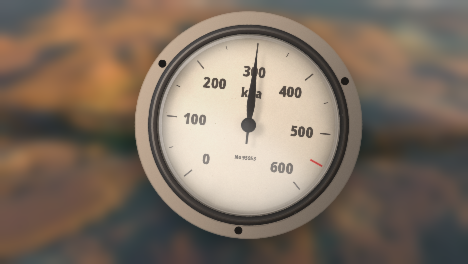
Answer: 300
